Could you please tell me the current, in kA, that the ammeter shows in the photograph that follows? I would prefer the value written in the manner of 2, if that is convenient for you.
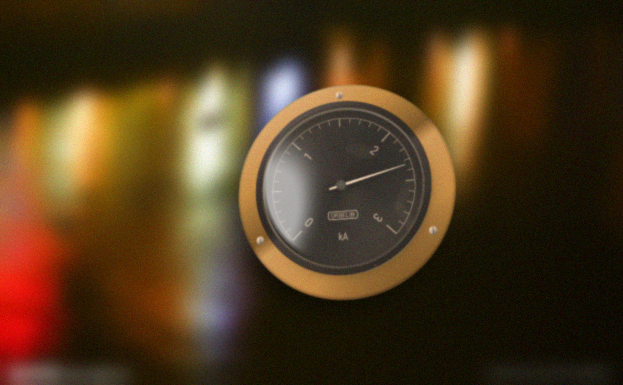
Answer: 2.35
